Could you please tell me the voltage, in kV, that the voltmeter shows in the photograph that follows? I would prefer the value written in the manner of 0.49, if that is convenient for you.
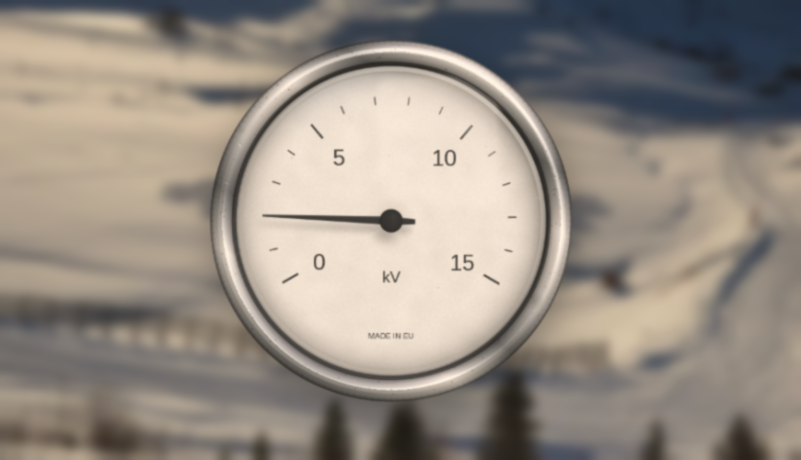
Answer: 2
